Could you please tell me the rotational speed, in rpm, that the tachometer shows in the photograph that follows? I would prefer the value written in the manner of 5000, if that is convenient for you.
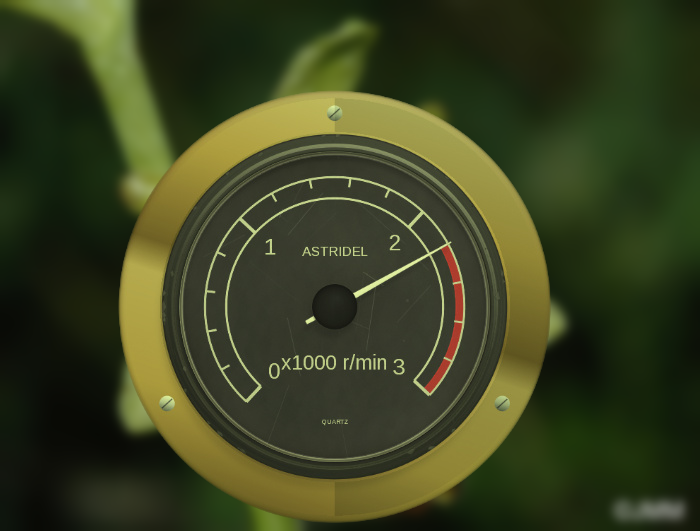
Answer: 2200
